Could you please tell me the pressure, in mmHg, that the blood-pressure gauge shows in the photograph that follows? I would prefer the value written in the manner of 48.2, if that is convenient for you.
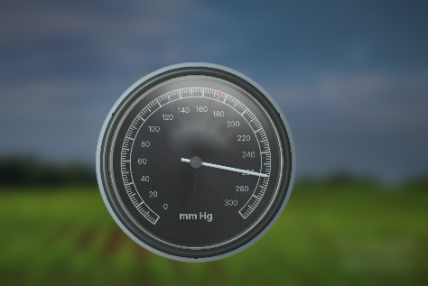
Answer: 260
